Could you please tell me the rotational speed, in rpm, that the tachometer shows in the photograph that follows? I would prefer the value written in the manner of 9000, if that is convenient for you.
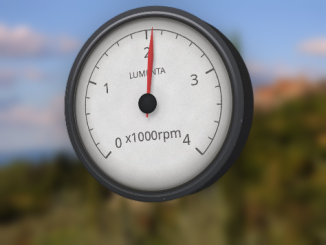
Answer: 2100
